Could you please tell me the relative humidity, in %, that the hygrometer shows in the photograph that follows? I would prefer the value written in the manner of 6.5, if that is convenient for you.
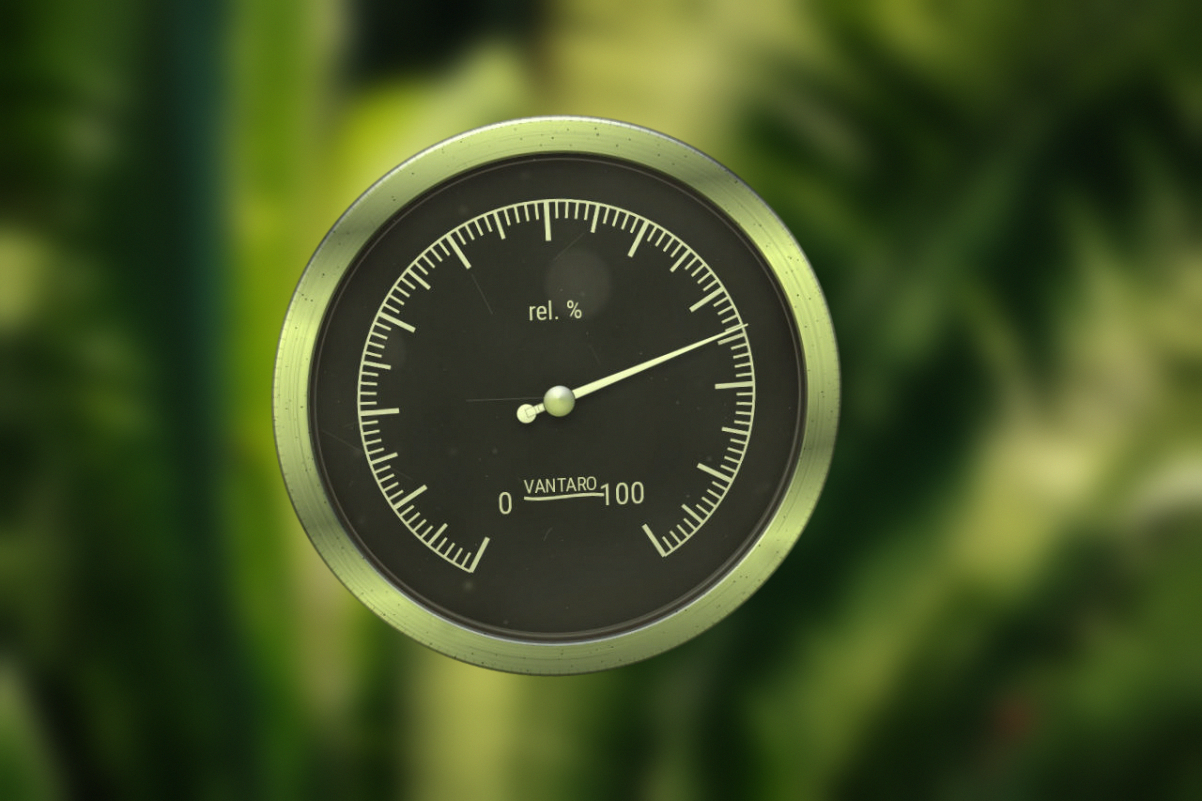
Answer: 74
